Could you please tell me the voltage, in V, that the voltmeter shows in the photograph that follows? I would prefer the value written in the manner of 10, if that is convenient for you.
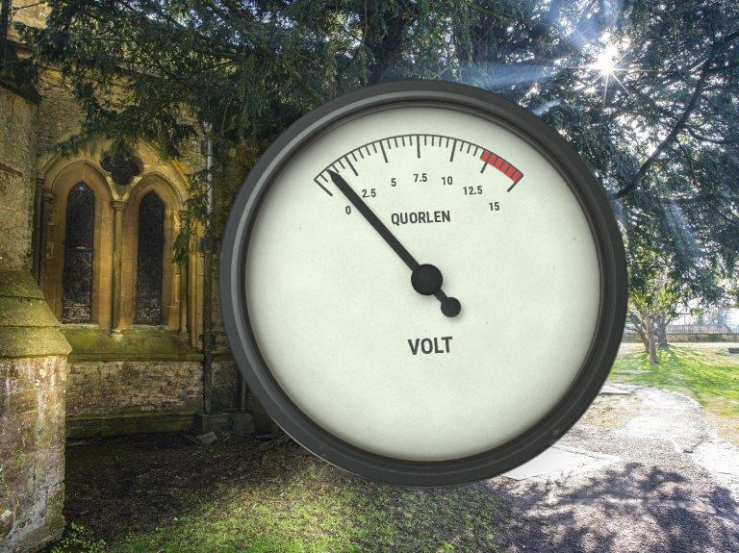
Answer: 1
